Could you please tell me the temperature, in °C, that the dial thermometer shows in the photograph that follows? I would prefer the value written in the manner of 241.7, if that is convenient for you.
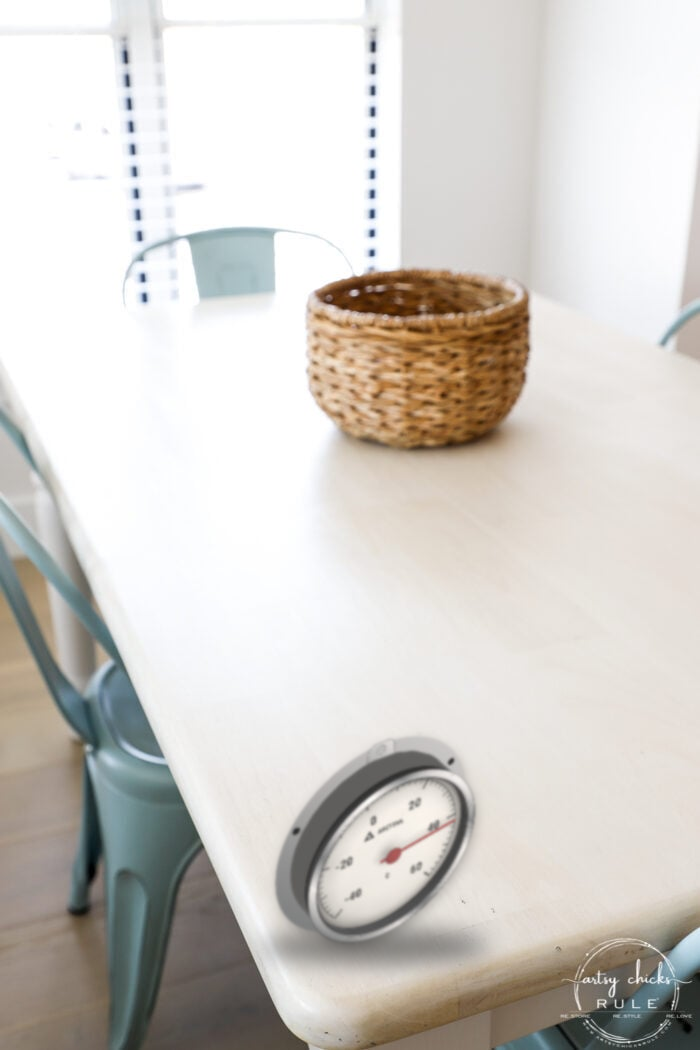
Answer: 40
